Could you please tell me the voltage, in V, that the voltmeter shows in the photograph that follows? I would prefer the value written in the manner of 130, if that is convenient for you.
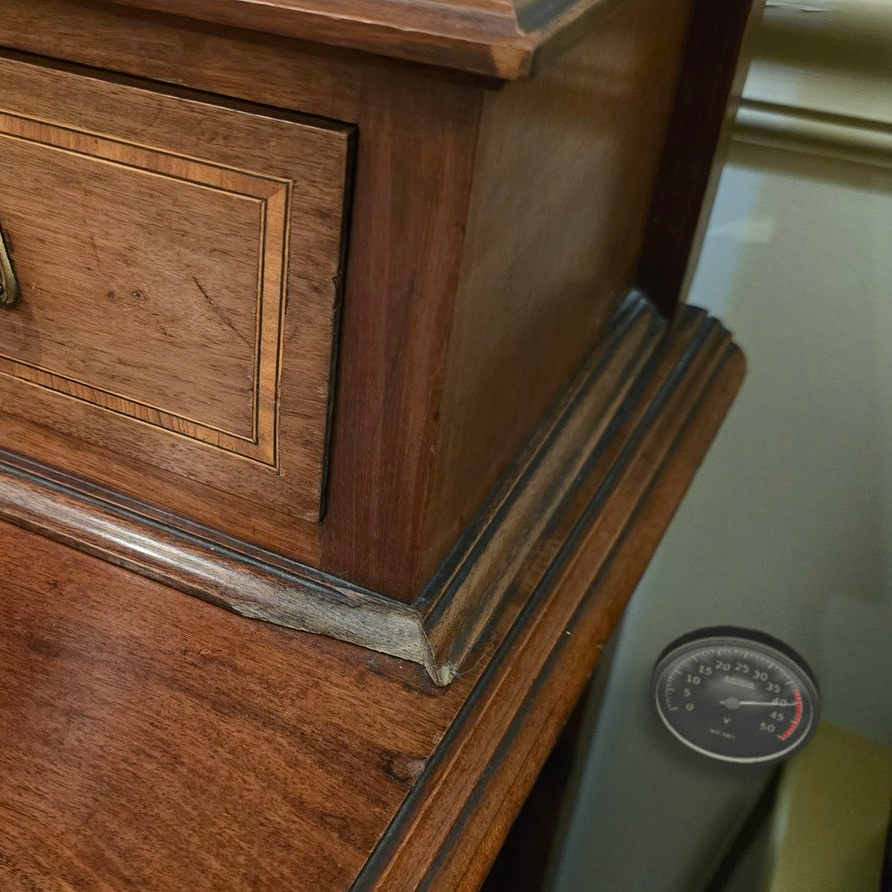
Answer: 40
